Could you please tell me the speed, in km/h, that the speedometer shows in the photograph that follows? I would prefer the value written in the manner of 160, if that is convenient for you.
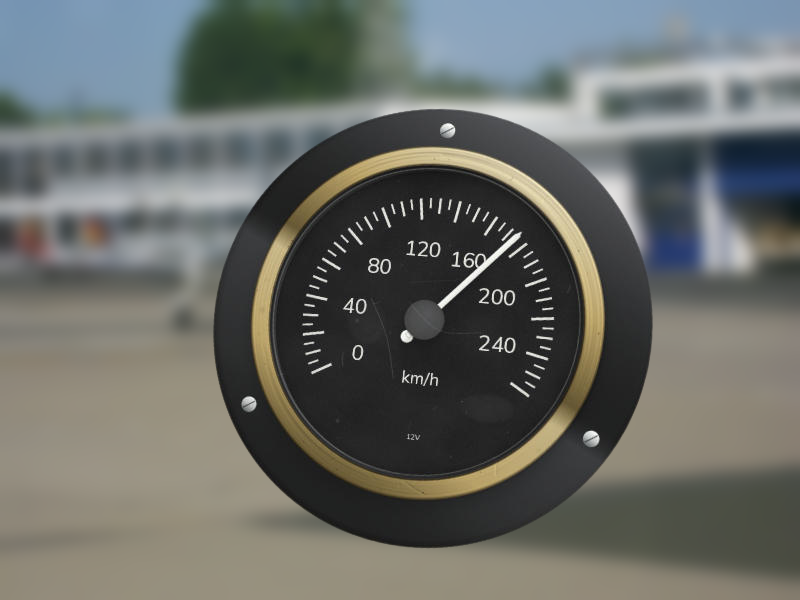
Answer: 175
